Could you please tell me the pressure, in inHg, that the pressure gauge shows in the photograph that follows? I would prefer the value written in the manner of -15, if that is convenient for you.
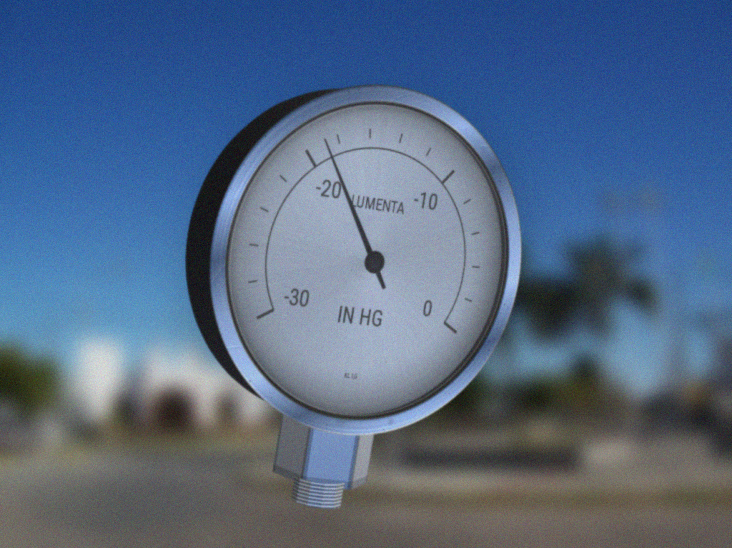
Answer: -19
